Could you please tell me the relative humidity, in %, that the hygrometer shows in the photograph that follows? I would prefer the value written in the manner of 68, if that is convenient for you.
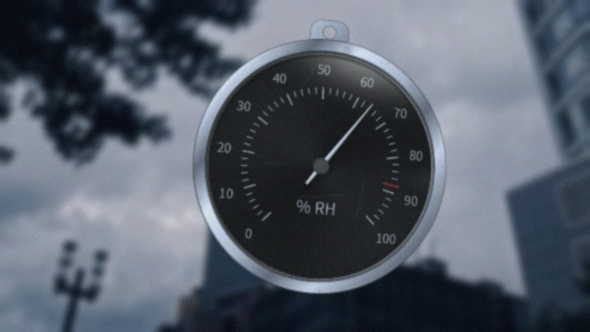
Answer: 64
